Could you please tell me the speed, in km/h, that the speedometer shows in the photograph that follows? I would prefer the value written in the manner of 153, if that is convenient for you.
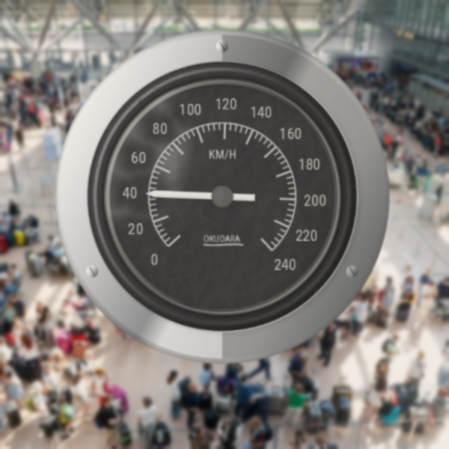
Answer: 40
